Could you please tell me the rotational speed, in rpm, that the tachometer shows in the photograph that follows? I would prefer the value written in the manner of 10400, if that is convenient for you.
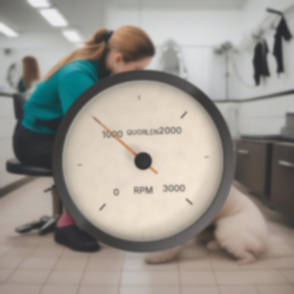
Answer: 1000
